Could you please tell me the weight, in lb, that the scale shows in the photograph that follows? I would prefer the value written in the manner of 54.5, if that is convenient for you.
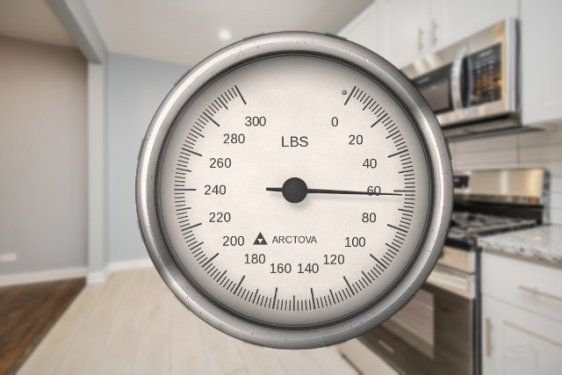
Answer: 62
